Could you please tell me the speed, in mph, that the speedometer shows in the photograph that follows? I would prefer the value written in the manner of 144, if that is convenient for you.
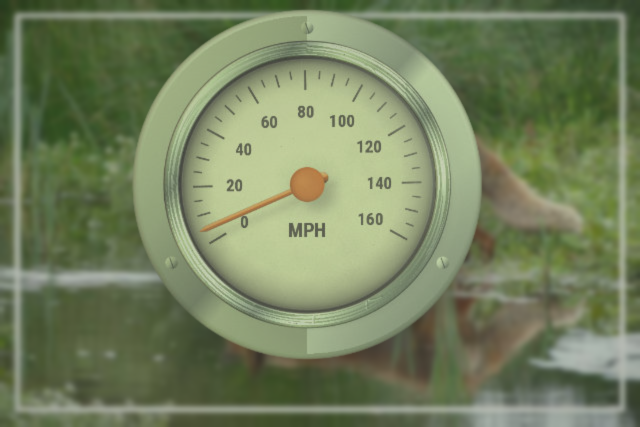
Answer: 5
